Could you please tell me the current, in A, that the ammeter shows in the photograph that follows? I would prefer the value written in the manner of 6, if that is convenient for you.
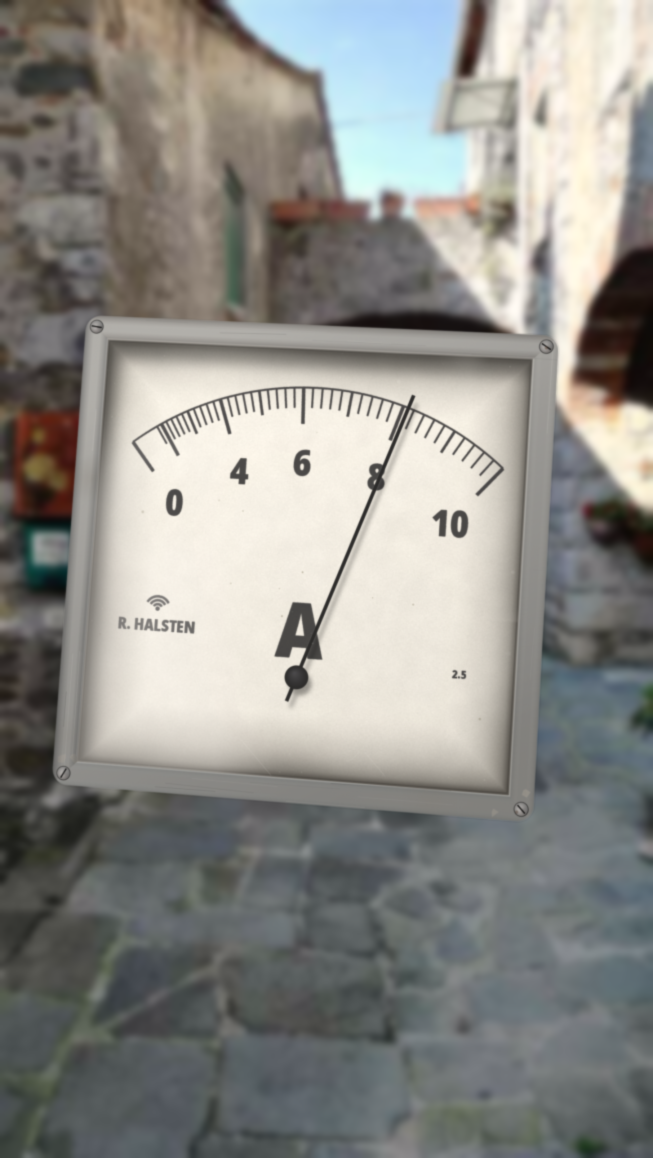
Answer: 8.1
